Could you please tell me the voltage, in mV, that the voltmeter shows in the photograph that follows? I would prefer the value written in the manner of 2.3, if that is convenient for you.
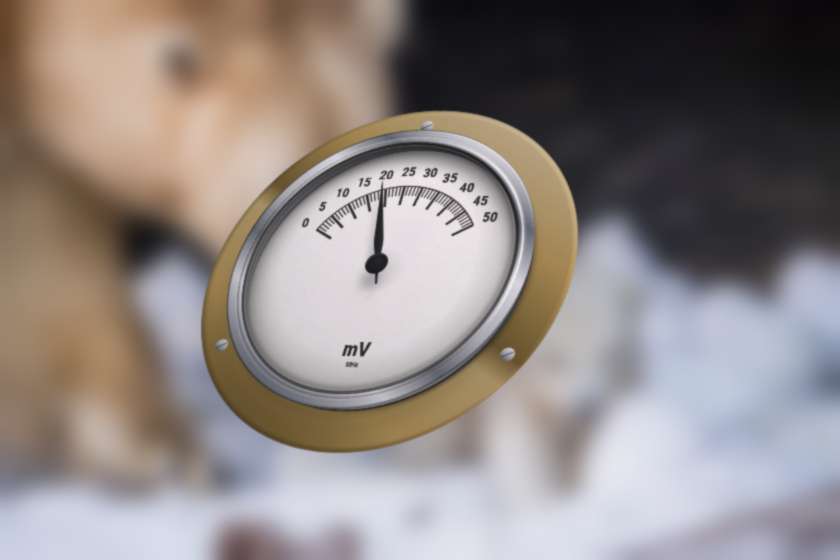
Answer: 20
